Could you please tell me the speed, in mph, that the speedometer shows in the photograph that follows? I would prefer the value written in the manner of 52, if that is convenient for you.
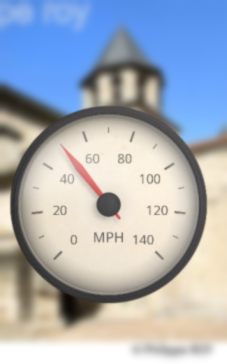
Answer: 50
